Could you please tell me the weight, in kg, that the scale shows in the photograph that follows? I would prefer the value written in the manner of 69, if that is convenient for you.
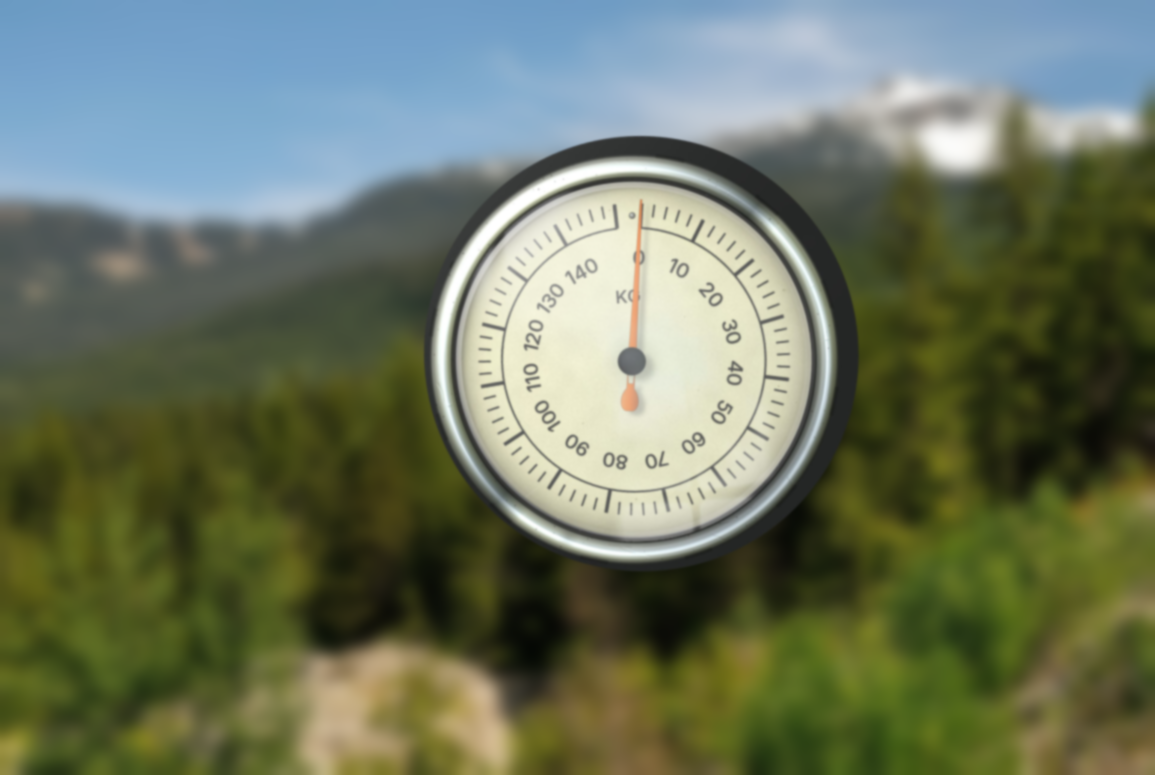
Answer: 0
